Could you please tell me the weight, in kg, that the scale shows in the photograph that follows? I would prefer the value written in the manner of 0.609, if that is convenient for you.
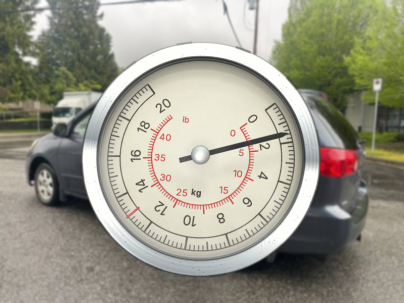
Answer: 1.6
